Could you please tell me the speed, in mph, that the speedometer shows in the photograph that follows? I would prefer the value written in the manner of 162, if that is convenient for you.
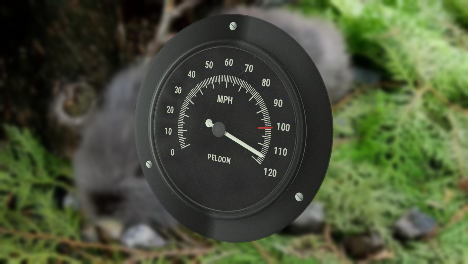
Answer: 115
